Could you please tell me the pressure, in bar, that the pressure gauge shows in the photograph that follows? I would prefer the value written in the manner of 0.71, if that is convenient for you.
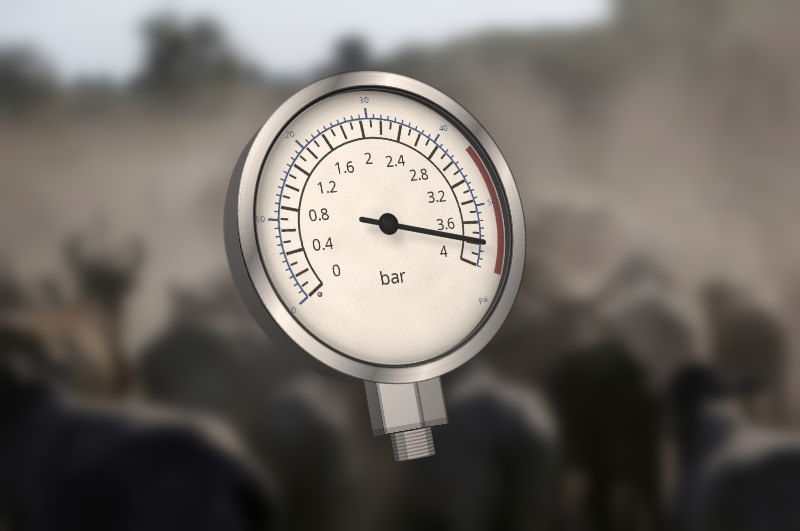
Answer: 3.8
